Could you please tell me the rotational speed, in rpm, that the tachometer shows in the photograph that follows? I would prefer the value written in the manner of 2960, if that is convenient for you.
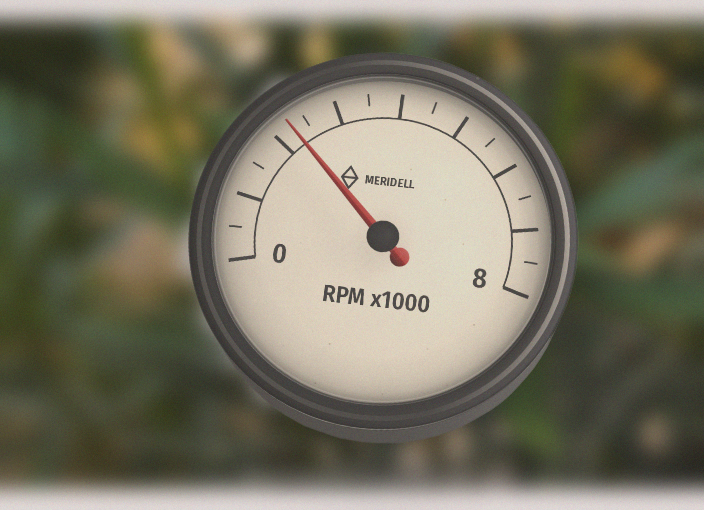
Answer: 2250
